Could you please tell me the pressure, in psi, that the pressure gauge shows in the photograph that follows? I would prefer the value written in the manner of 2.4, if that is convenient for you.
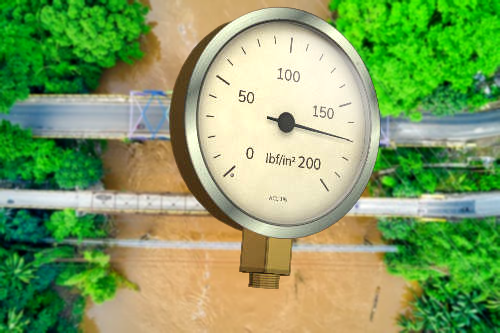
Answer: 170
